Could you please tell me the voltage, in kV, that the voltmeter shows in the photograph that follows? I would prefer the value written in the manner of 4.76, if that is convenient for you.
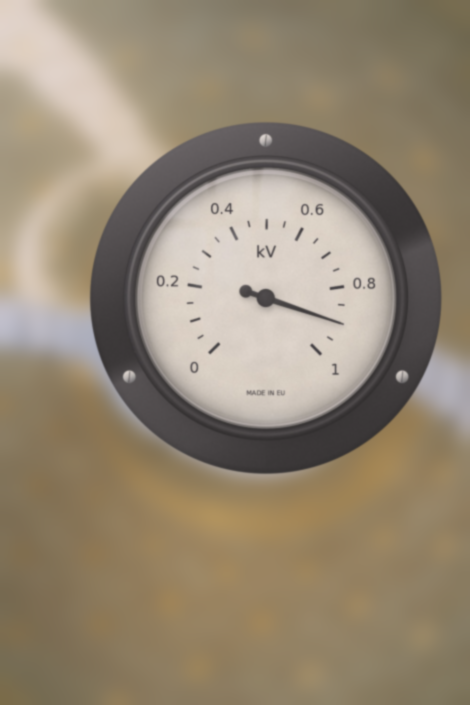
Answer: 0.9
